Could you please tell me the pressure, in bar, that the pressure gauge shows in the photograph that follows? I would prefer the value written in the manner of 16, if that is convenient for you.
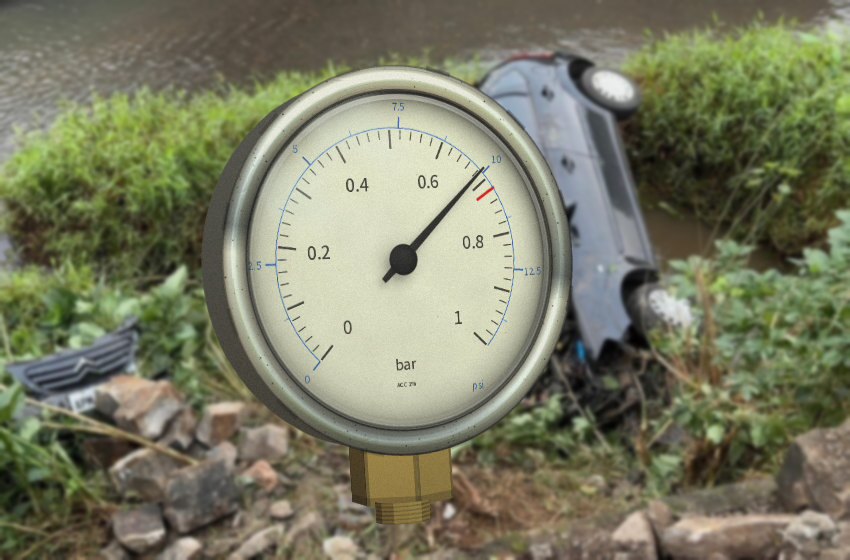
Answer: 0.68
